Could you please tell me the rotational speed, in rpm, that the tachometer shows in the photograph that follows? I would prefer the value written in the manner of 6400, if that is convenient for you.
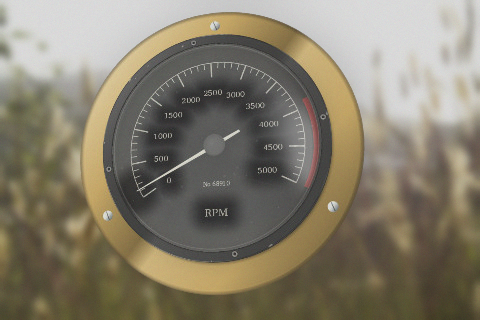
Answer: 100
